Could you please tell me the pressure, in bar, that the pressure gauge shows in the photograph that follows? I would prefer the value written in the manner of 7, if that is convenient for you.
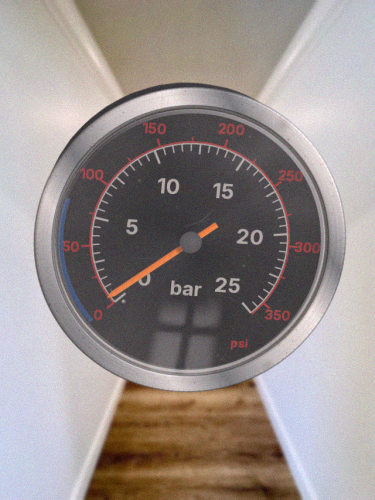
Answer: 0.5
